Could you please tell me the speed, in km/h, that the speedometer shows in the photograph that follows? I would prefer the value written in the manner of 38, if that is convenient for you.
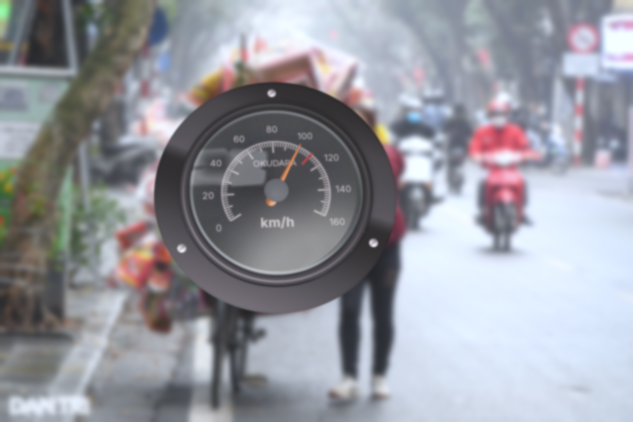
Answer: 100
